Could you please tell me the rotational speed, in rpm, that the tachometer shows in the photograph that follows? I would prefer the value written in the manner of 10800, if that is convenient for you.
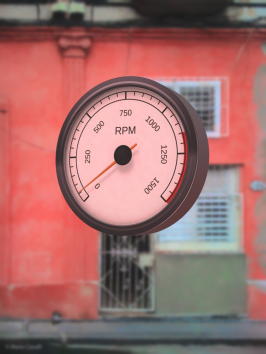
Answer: 50
